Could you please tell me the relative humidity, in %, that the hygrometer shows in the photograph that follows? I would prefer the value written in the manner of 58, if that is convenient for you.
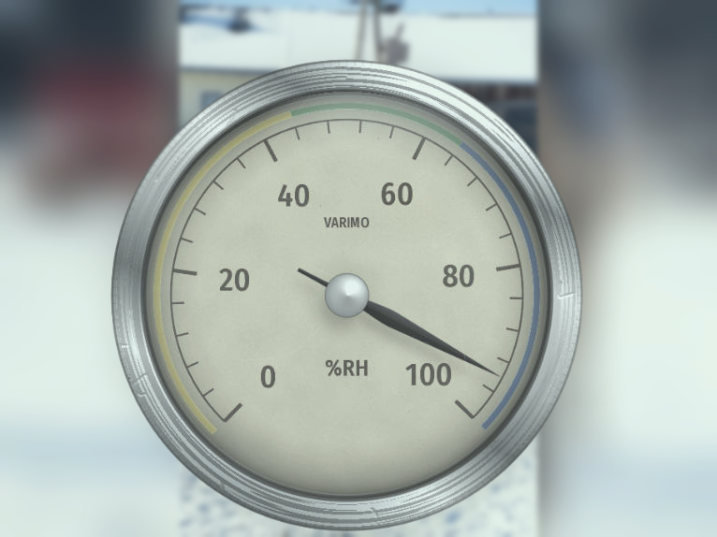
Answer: 94
